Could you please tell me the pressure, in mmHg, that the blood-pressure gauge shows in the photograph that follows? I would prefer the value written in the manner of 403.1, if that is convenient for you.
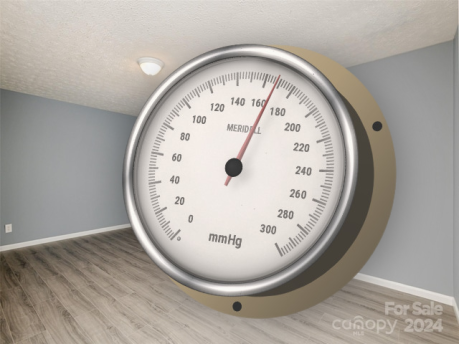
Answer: 170
